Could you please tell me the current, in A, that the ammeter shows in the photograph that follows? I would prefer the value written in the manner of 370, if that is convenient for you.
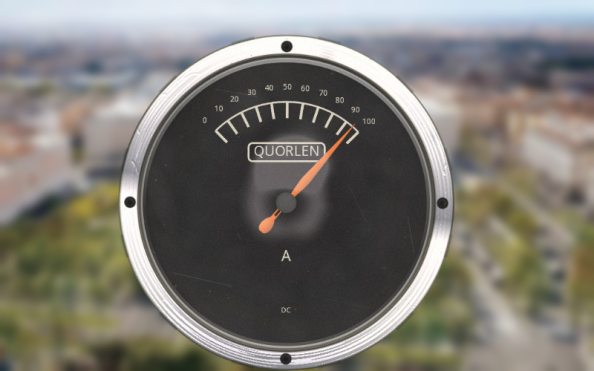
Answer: 95
